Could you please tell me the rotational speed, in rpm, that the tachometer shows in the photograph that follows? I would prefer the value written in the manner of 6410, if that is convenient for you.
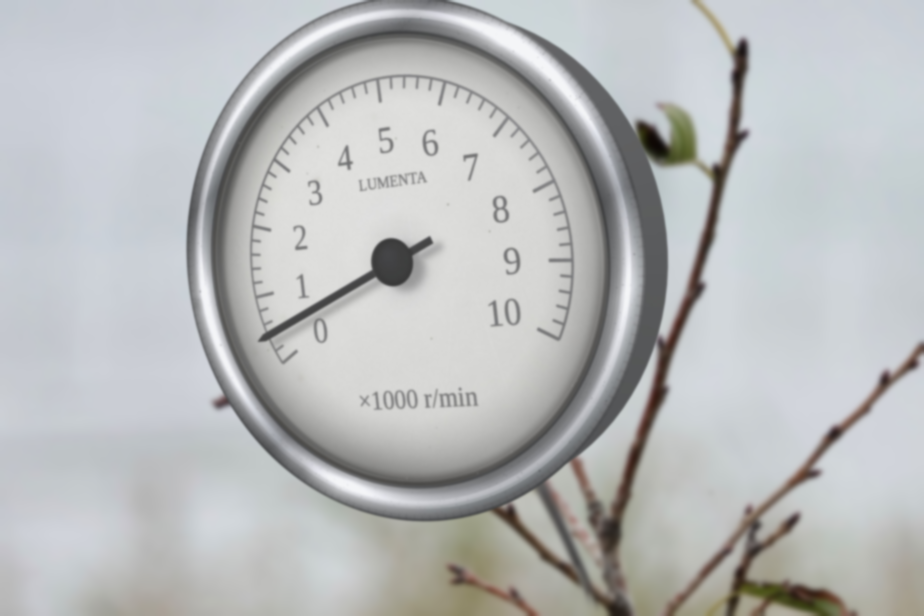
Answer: 400
